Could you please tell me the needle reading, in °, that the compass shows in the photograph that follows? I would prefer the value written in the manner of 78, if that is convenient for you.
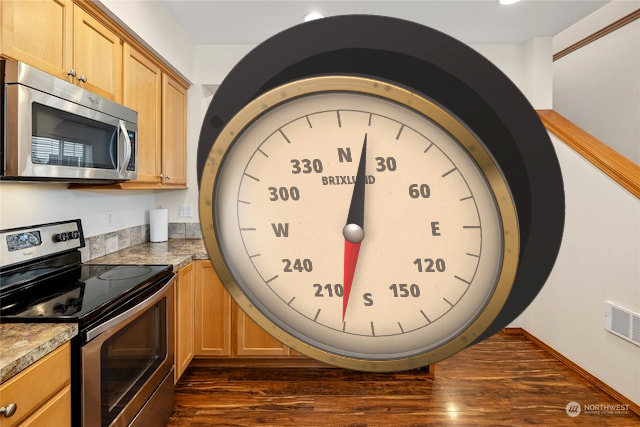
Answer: 195
